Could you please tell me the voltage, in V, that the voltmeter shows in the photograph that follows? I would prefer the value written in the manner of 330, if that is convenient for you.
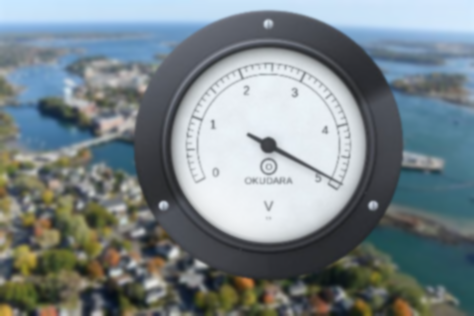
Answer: 4.9
